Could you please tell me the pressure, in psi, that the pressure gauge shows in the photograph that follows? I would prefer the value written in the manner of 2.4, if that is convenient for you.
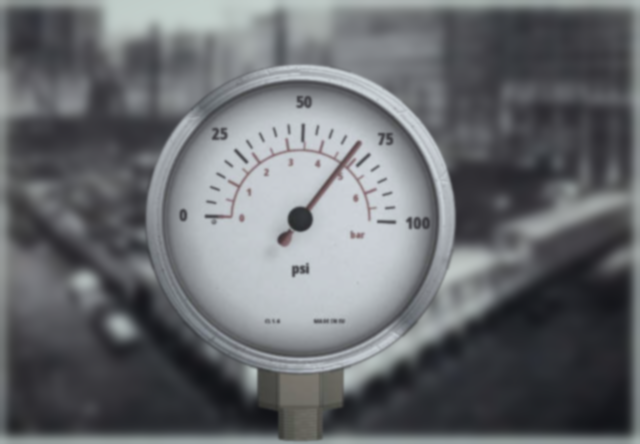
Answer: 70
